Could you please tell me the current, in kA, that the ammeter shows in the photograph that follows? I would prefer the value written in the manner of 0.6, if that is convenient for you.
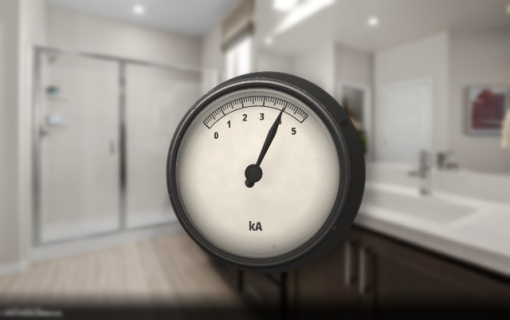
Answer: 4
